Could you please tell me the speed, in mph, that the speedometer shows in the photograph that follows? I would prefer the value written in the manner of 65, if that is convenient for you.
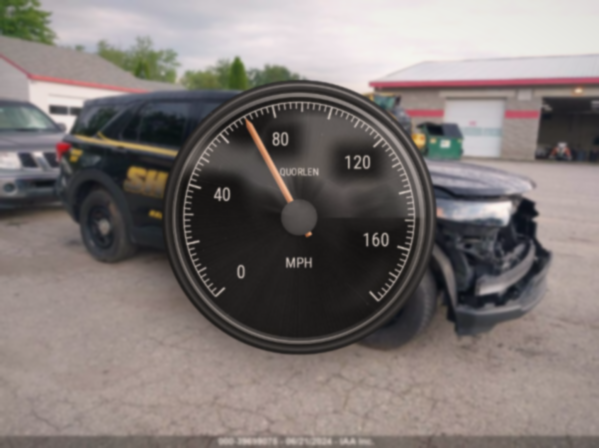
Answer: 70
